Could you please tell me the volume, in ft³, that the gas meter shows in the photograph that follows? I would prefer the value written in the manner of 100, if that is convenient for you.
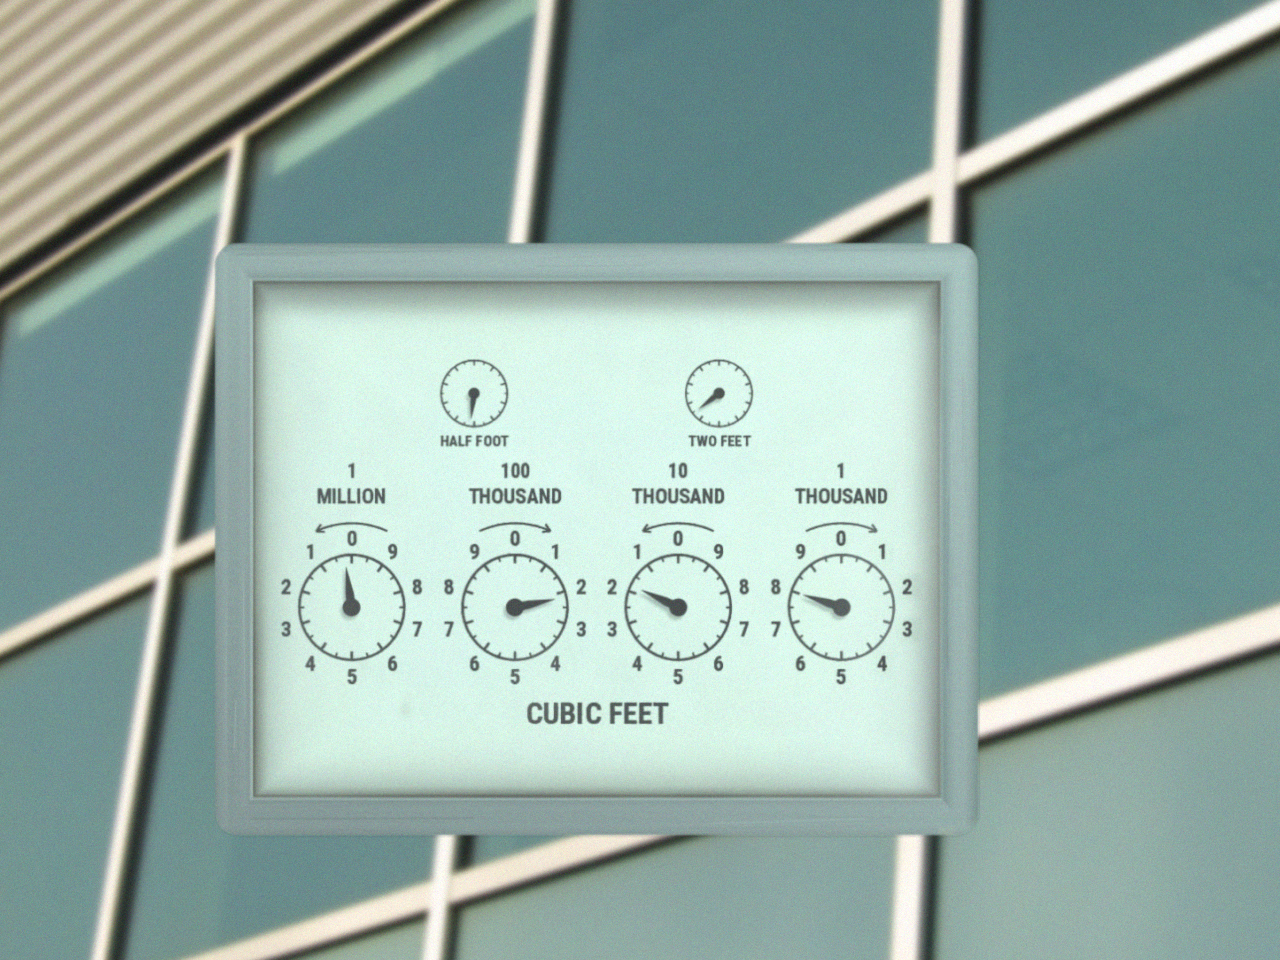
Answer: 21800
